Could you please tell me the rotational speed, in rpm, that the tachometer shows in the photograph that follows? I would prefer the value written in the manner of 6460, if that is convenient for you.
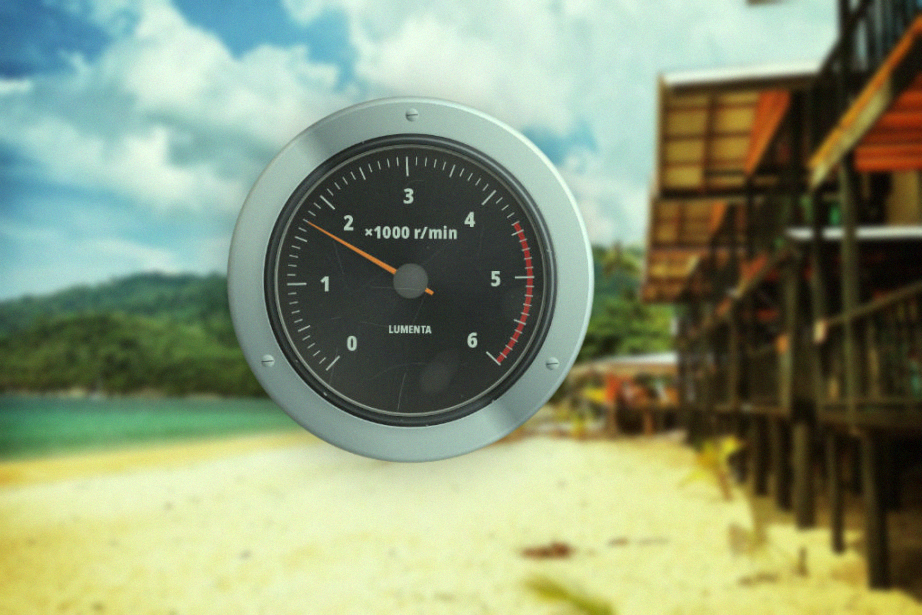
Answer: 1700
